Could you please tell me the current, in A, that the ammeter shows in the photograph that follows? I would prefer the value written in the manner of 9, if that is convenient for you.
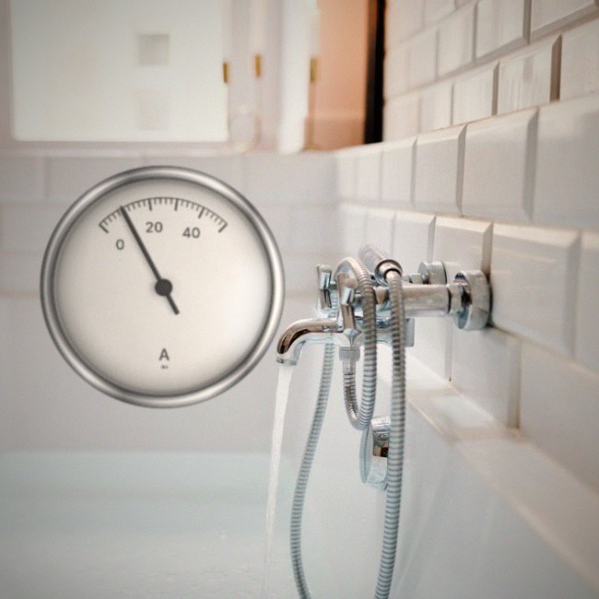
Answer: 10
